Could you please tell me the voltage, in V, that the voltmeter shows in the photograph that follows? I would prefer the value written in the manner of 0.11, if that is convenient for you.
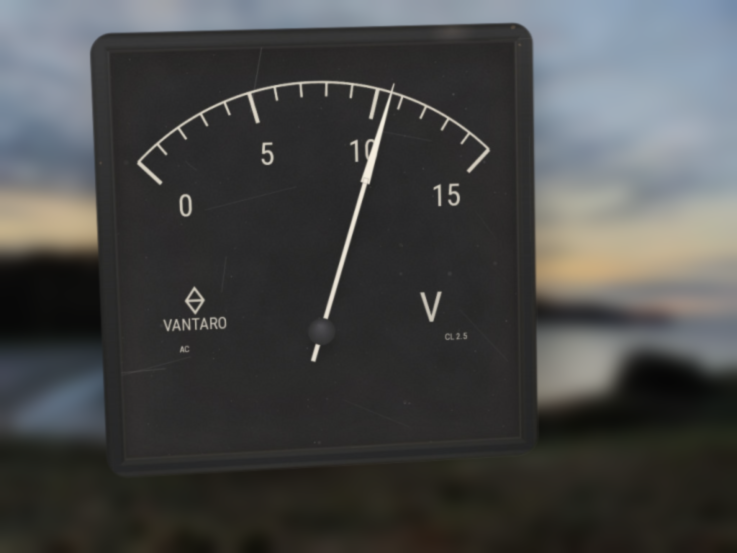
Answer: 10.5
